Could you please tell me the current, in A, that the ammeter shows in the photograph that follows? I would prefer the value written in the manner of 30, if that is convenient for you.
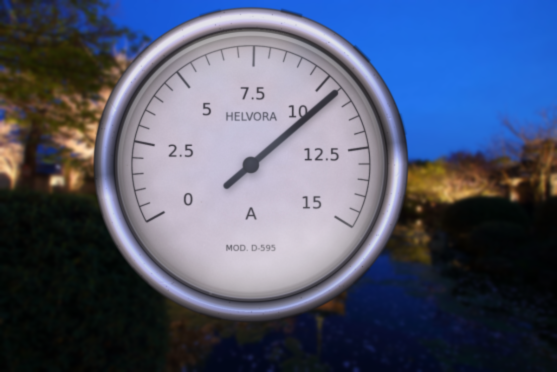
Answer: 10.5
